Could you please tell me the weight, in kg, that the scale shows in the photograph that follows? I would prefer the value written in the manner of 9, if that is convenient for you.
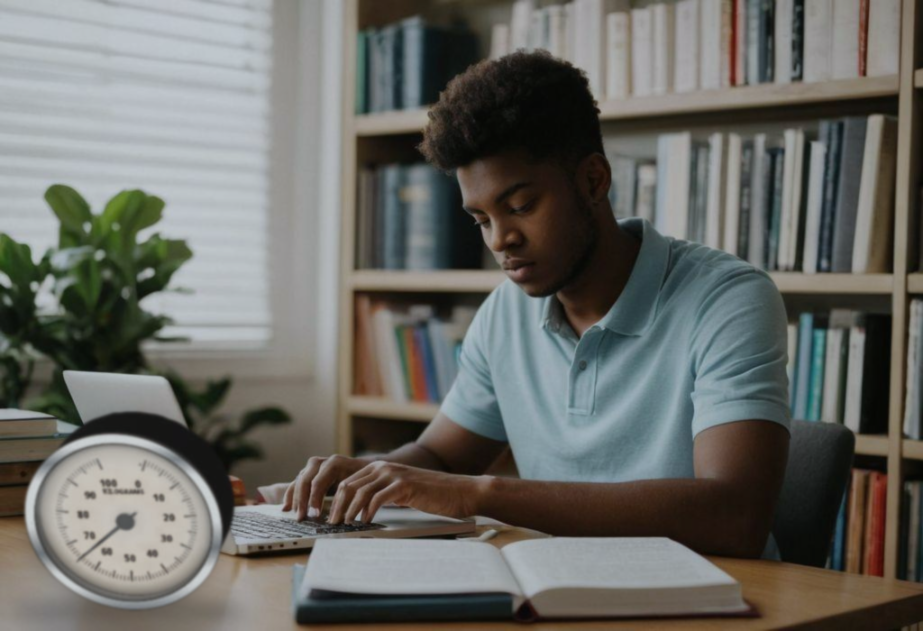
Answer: 65
